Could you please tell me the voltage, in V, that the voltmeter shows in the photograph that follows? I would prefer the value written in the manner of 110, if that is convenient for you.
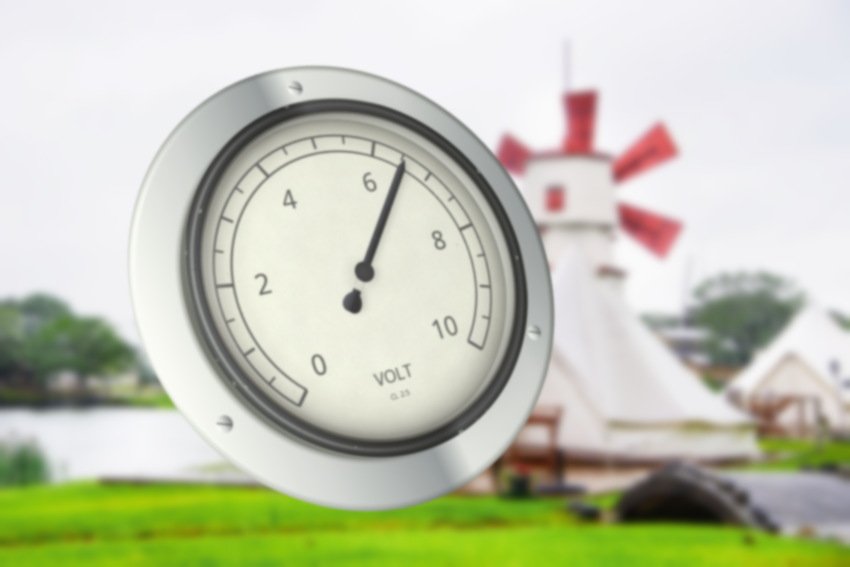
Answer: 6.5
